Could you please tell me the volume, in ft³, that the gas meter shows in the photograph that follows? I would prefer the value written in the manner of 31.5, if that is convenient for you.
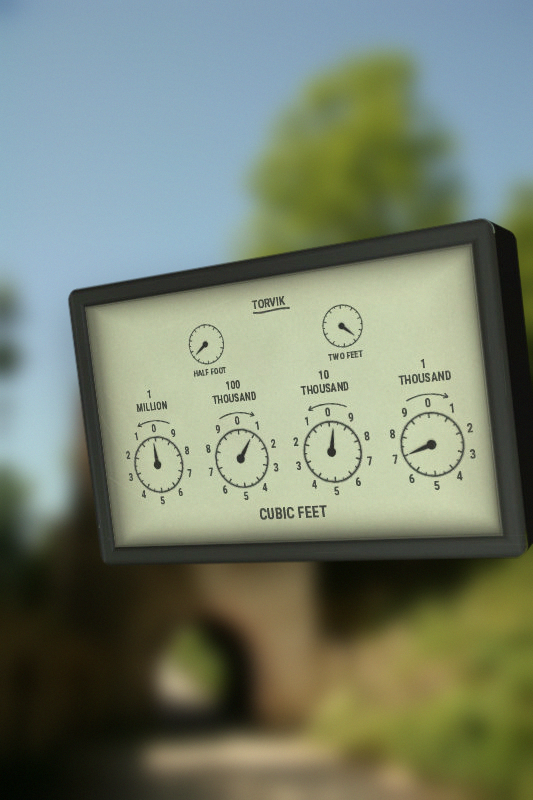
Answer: 9700
